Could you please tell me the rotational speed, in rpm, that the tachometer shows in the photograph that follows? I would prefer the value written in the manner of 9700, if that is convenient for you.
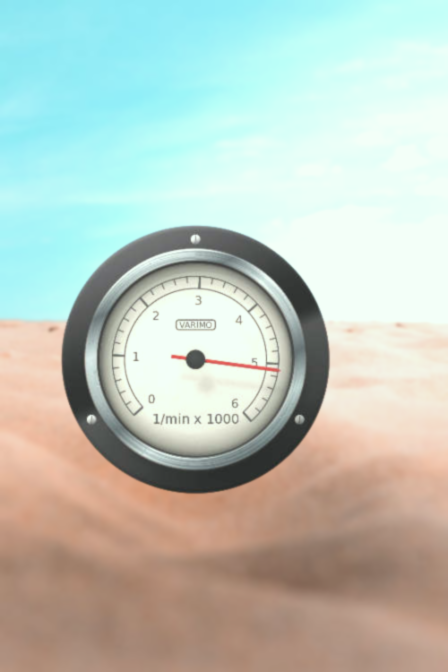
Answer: 5100
